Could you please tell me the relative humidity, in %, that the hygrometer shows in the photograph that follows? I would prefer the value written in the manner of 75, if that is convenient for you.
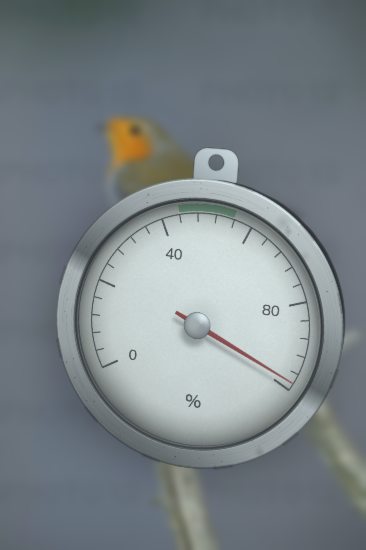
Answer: 98
